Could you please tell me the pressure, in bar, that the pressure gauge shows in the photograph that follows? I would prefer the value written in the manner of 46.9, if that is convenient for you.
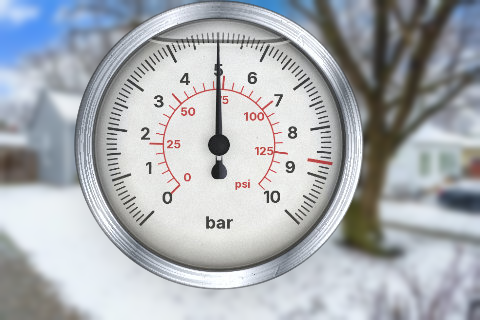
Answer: 5
